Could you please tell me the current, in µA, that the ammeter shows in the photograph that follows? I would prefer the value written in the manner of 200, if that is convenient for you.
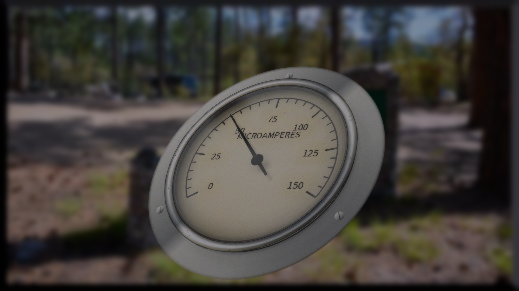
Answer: 50
